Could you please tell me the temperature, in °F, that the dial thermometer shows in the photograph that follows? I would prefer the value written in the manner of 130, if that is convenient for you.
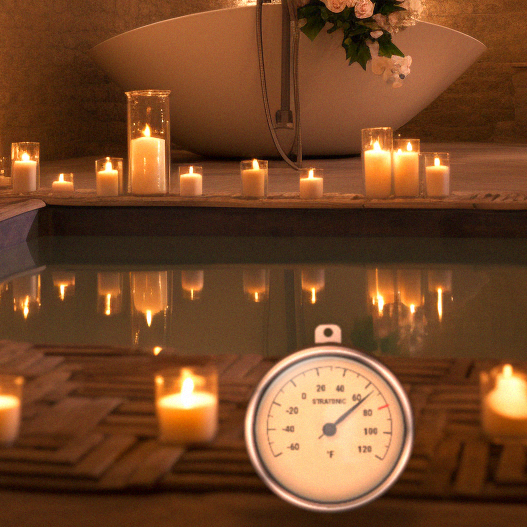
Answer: 65
